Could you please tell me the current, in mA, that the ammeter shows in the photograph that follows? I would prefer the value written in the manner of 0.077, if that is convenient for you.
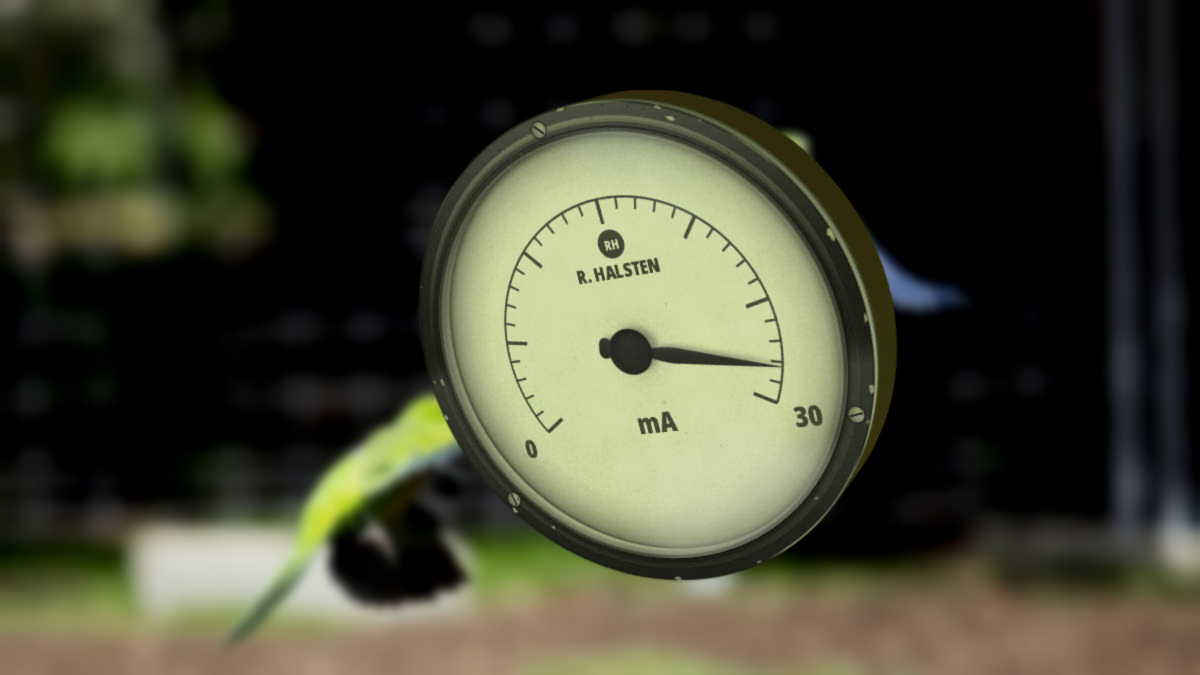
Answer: 28
